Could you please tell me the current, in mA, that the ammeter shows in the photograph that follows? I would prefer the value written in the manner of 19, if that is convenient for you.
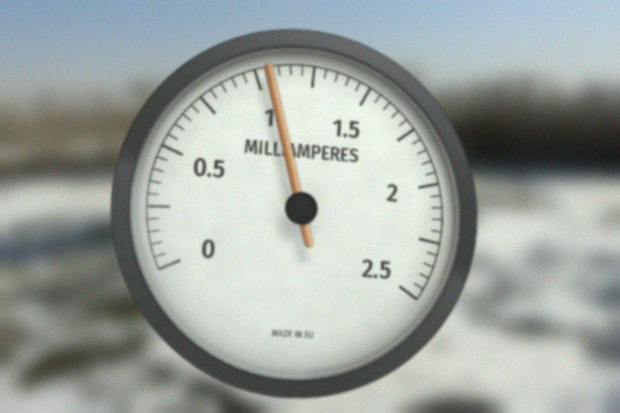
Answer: 1.05
